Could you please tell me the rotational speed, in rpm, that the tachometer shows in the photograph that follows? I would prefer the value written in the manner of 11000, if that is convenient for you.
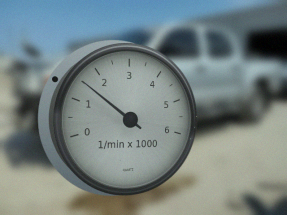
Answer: 1500
